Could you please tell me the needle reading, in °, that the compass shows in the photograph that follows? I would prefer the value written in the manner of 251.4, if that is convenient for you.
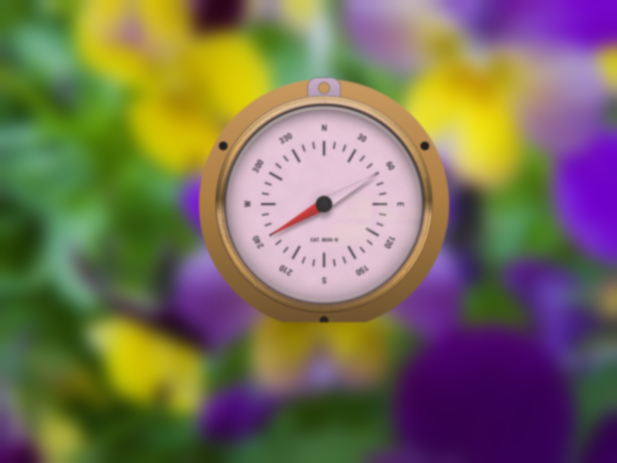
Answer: 240
